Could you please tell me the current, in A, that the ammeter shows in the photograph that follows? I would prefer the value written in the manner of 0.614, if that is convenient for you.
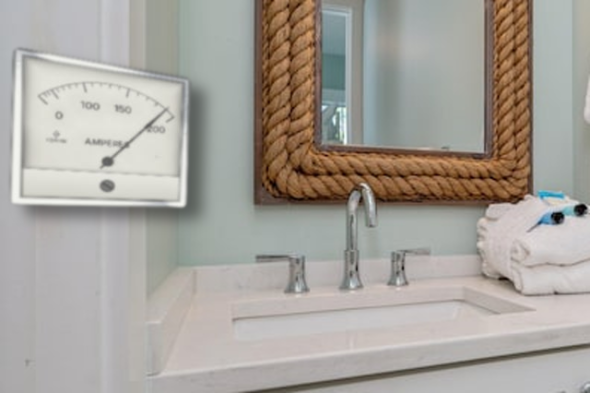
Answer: 190
